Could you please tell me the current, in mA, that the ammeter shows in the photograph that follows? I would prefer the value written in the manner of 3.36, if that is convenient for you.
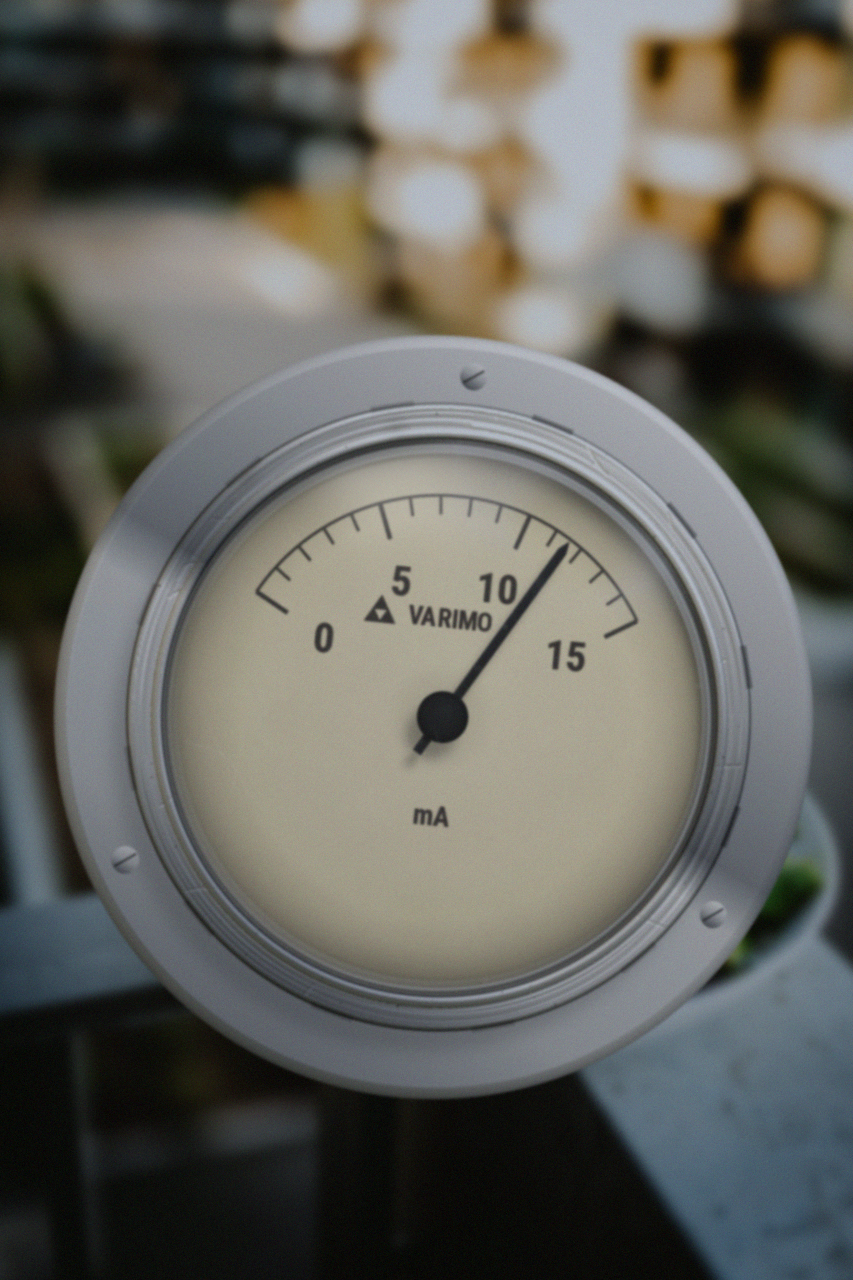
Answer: 11.5
